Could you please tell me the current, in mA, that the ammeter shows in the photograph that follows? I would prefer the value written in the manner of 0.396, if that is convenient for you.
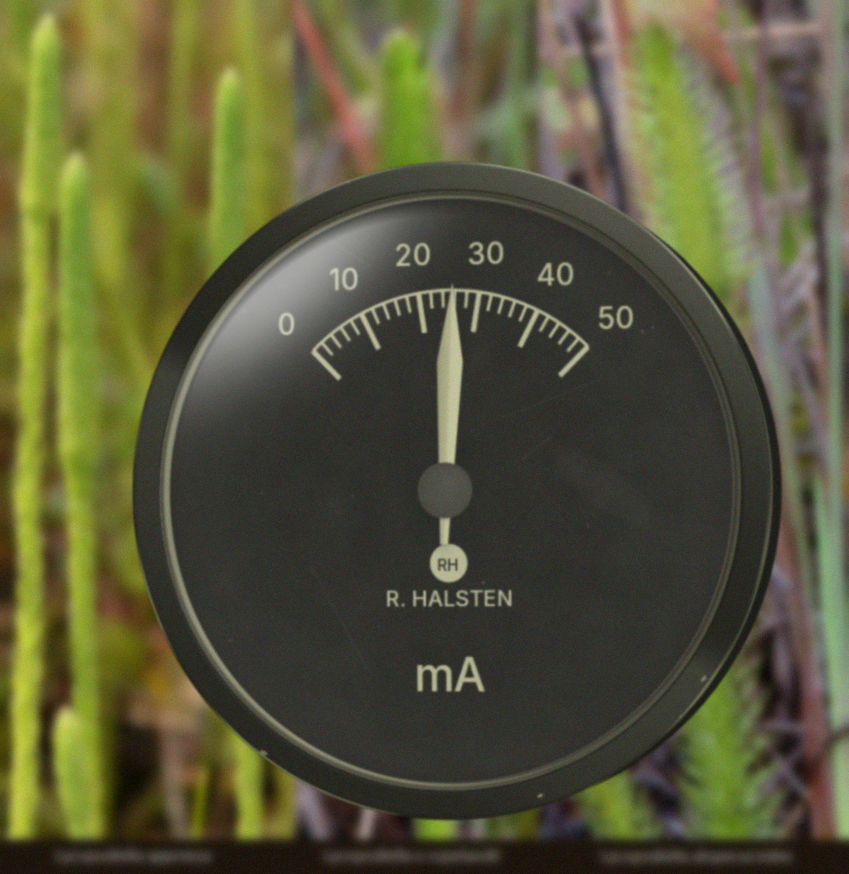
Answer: 26
